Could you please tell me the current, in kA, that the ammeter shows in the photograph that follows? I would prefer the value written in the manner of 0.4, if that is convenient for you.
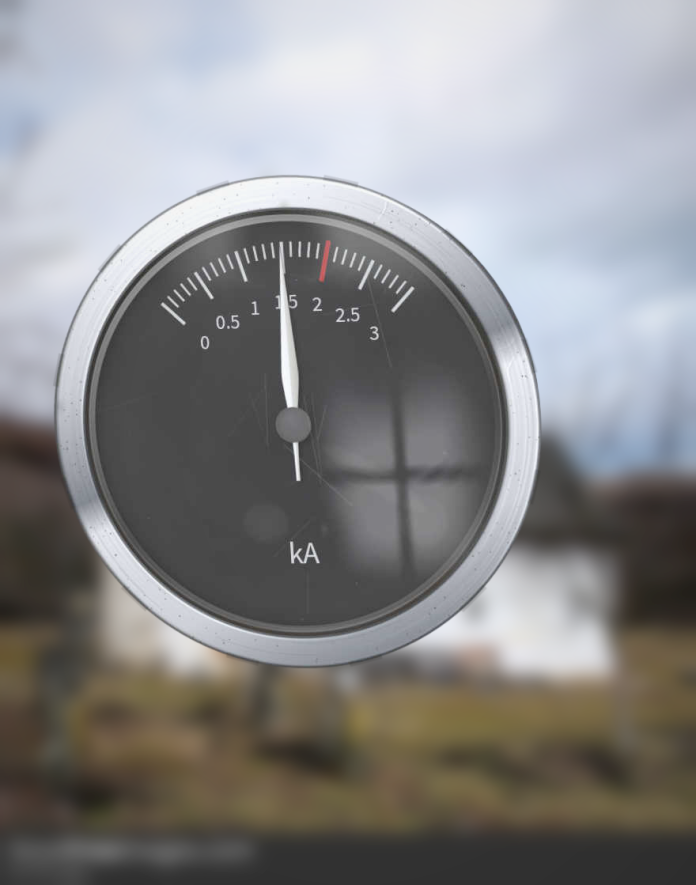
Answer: 1.5
